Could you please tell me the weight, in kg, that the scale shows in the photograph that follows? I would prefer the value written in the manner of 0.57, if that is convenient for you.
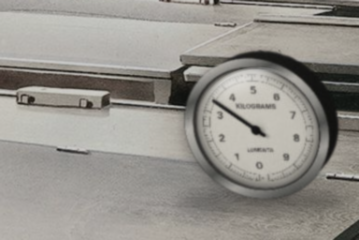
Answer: 3.5
